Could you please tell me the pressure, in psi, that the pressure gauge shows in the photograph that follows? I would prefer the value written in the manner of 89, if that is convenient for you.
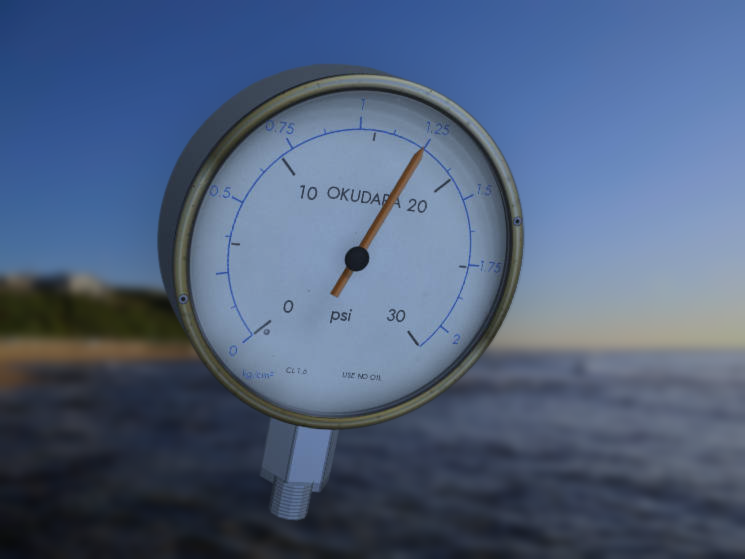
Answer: 17.5
